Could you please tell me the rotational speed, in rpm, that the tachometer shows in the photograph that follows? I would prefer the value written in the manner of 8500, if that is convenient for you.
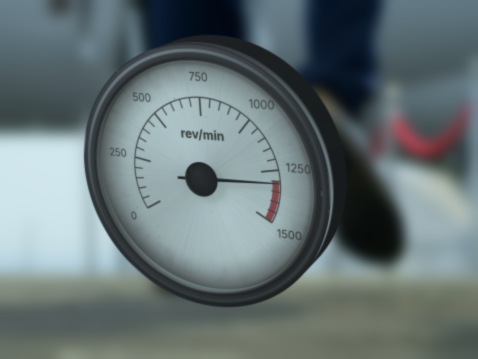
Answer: 1300
